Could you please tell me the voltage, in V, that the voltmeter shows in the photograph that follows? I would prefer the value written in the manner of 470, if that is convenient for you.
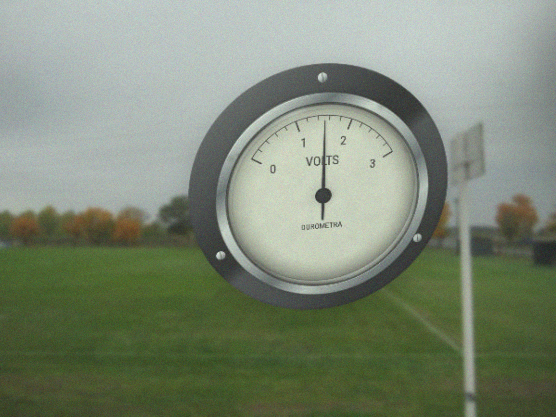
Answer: 1.5
